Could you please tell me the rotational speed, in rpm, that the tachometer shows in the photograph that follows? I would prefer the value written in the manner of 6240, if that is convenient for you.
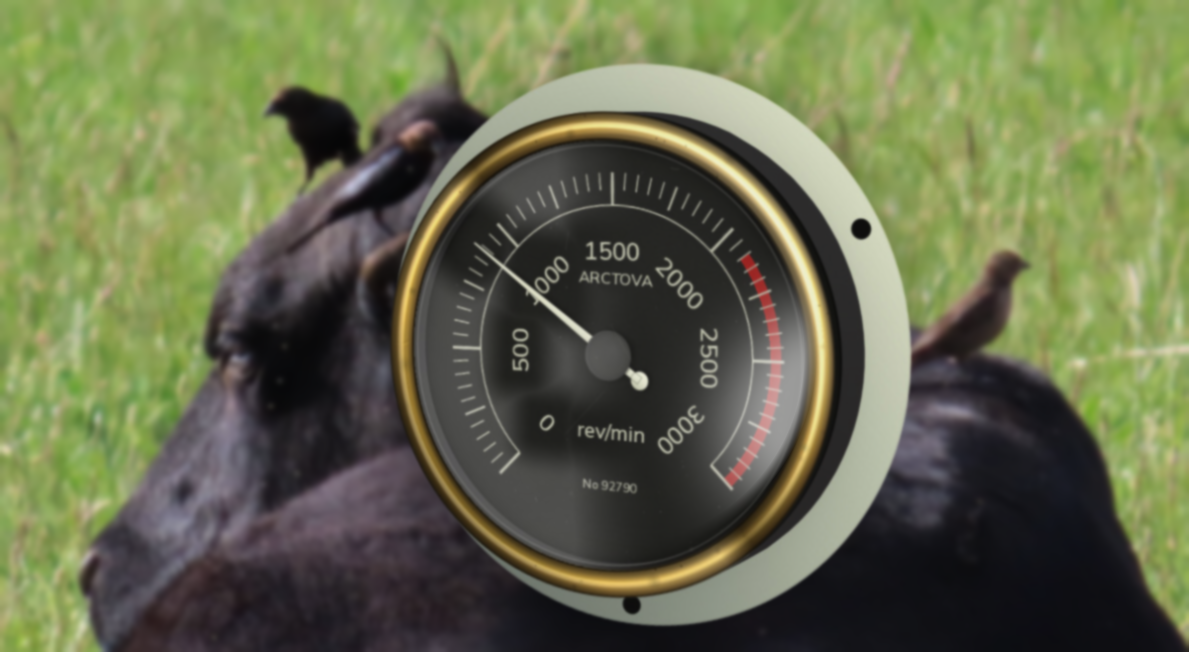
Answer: 900
